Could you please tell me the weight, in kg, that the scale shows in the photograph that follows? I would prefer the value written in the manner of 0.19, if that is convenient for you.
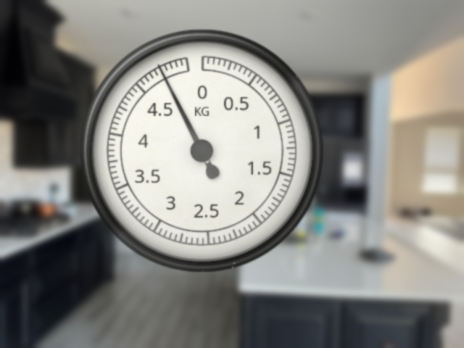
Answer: 4.75
